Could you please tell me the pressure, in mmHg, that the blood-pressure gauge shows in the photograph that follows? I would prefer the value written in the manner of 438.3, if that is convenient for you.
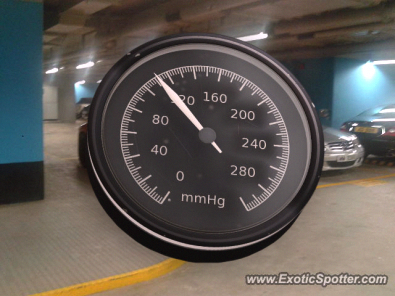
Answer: 110
